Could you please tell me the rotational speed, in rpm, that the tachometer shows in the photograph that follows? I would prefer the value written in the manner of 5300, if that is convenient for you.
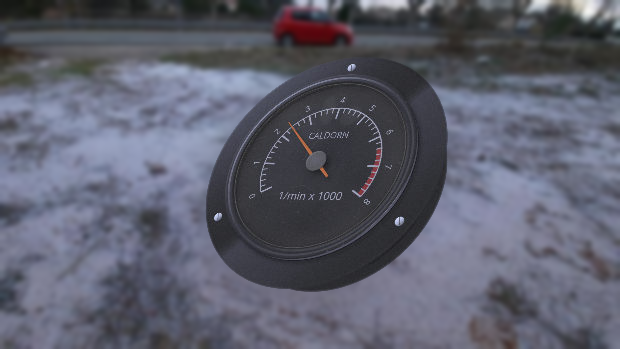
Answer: 2400
